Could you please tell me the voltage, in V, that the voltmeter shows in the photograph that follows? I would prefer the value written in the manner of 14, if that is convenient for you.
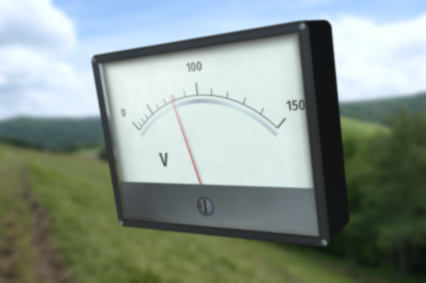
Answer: 80
